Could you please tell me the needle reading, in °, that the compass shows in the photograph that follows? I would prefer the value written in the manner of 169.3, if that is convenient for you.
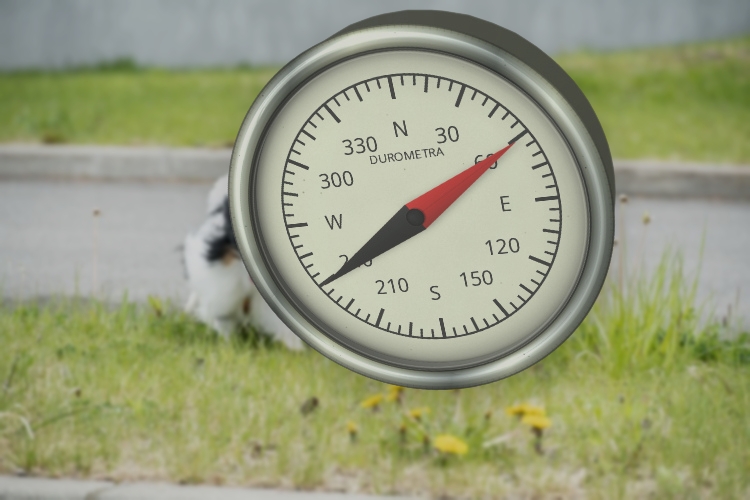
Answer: 60
